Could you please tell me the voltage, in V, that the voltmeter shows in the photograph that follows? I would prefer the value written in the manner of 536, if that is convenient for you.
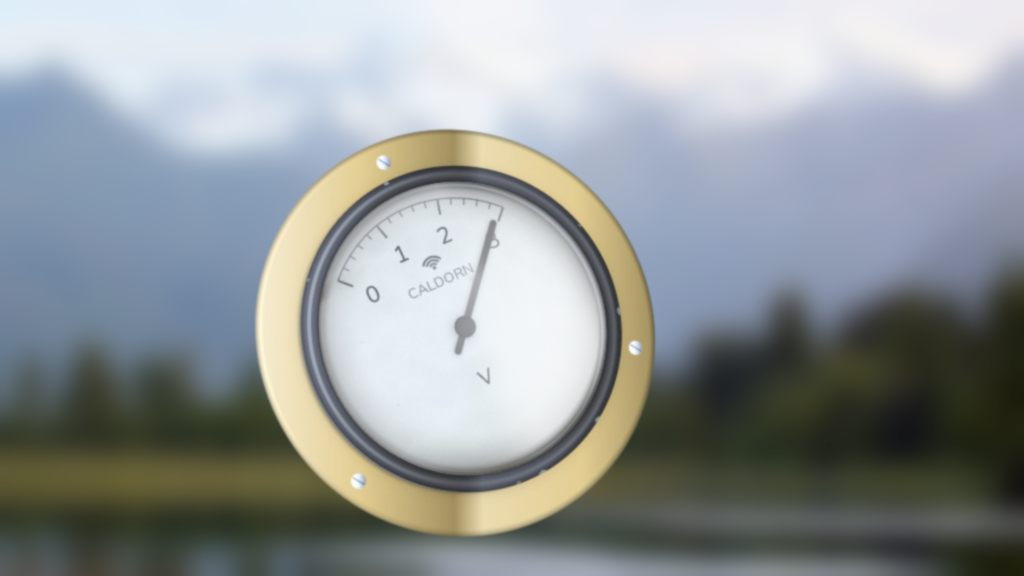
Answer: 2.9
